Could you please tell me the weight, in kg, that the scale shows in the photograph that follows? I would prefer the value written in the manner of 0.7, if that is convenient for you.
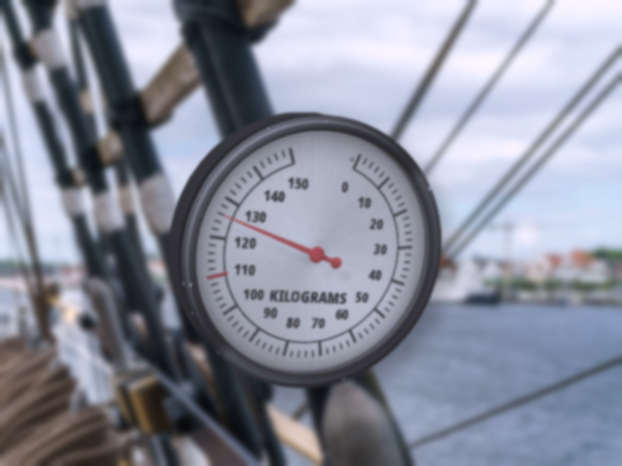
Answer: 126
